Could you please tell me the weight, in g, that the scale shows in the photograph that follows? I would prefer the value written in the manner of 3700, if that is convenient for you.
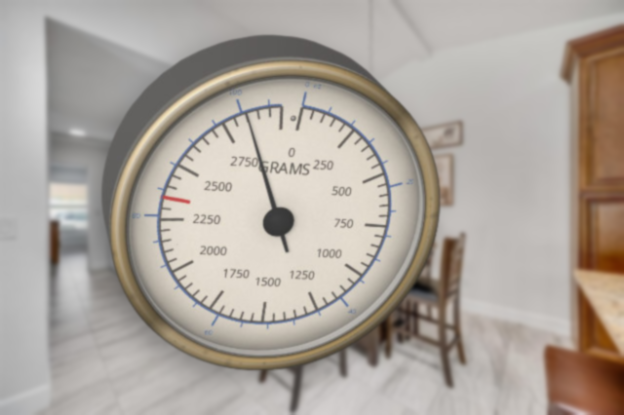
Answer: 2850
